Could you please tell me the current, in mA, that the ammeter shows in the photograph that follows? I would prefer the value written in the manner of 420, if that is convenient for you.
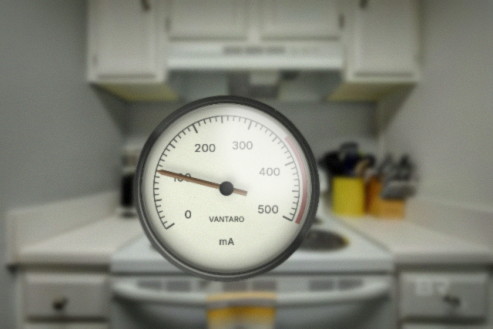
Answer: 100
